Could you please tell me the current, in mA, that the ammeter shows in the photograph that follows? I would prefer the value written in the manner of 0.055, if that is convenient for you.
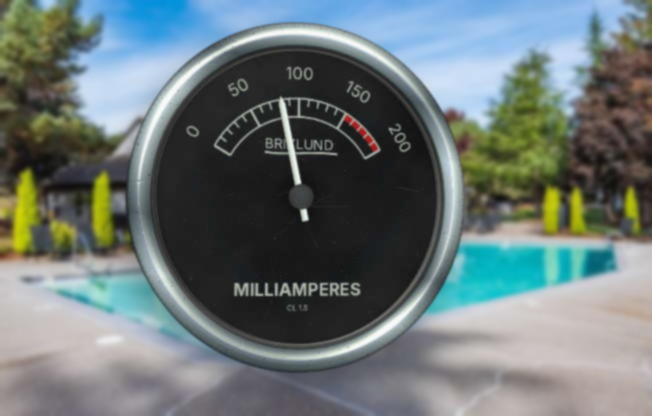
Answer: 80
